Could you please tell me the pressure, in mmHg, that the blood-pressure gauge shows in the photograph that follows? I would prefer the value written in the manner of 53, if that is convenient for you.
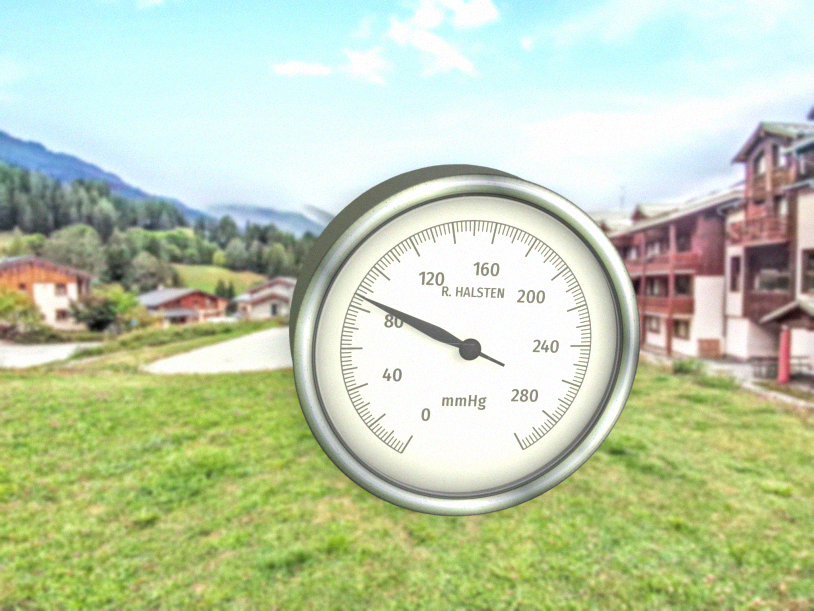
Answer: 86
